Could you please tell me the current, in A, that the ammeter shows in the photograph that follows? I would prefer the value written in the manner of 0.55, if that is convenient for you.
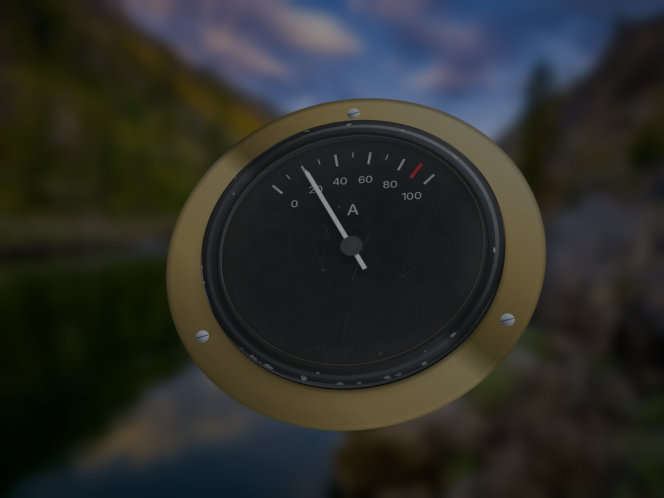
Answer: 20
